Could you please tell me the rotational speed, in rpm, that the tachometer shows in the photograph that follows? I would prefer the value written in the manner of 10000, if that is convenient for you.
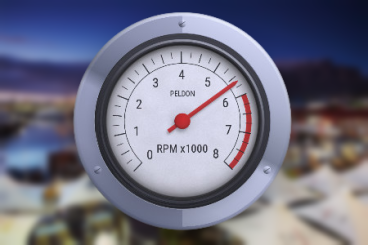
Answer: 5625
